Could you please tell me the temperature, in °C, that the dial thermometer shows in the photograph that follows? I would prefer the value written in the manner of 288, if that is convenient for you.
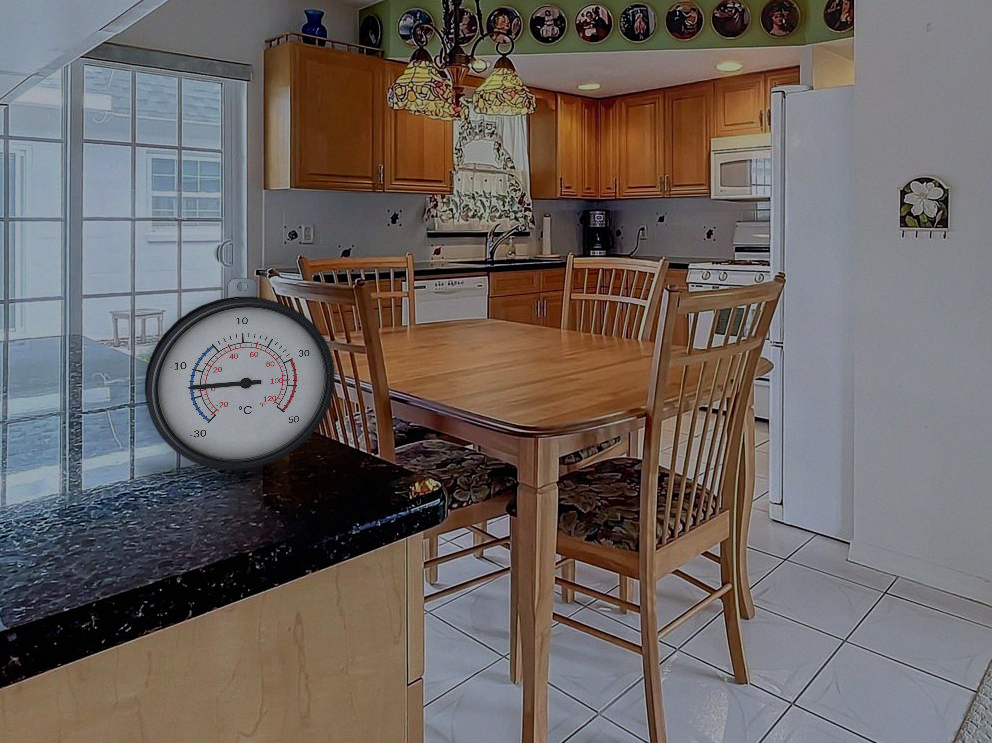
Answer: -16
